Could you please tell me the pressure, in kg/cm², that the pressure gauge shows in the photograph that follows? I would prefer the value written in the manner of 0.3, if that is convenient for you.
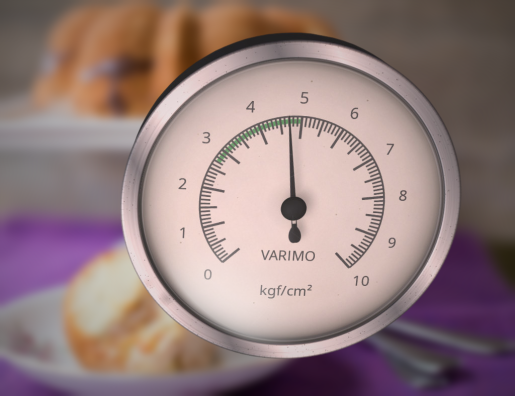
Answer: 4.7
